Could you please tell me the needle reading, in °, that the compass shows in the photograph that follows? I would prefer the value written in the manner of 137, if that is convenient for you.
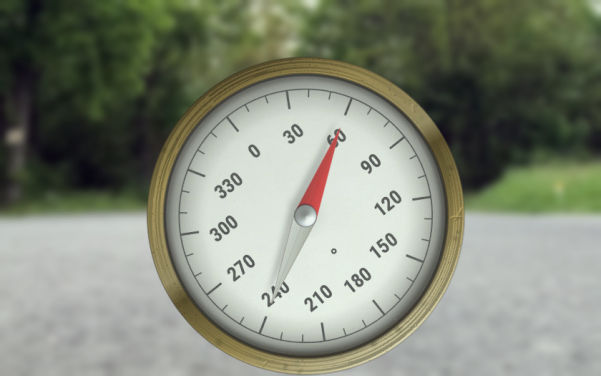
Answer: 60
